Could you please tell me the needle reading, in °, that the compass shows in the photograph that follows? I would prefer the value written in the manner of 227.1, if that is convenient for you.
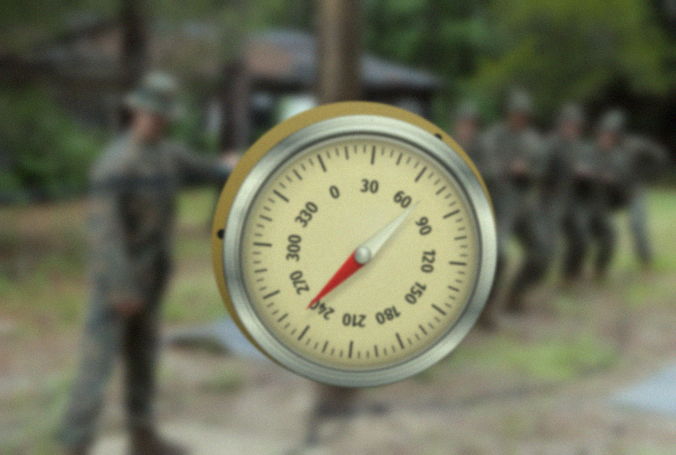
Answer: 250
